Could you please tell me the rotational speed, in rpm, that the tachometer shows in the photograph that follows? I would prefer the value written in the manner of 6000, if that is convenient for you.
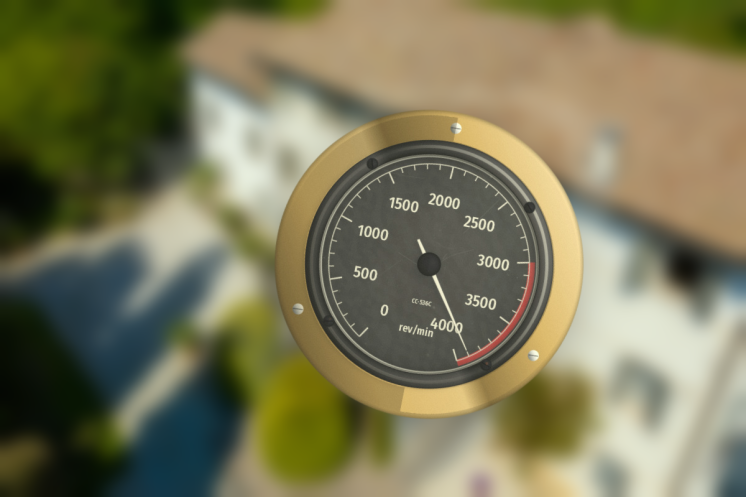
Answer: 3900
